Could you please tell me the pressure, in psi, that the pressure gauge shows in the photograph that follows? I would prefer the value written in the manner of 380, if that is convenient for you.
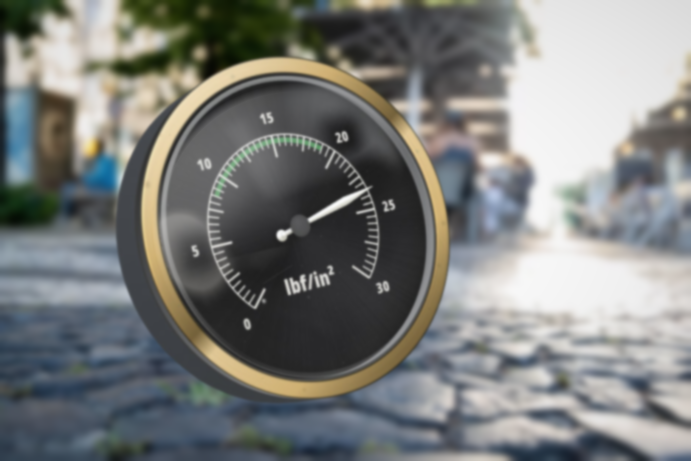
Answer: 23.5
